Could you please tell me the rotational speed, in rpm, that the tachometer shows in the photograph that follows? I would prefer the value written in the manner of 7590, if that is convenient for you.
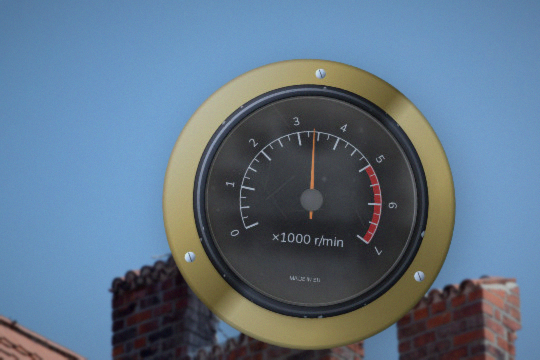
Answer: 3375
